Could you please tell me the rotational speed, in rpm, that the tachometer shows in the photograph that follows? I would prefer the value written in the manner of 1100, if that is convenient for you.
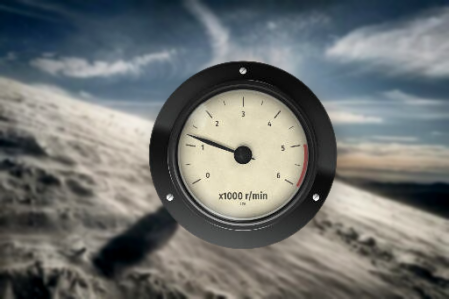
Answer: 1250
